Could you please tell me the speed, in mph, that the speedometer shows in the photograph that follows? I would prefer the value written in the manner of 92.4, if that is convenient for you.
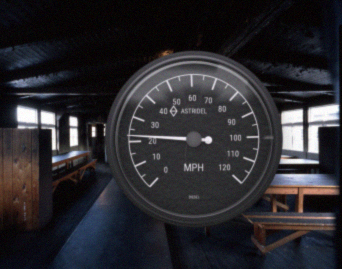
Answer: 22.5
